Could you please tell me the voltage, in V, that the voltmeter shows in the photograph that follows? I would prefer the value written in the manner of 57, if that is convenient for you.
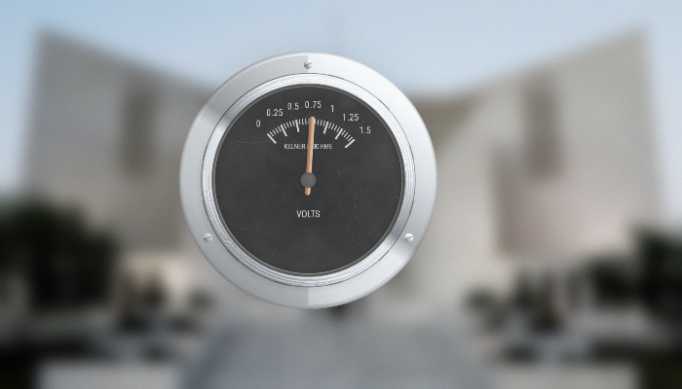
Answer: 0.75
